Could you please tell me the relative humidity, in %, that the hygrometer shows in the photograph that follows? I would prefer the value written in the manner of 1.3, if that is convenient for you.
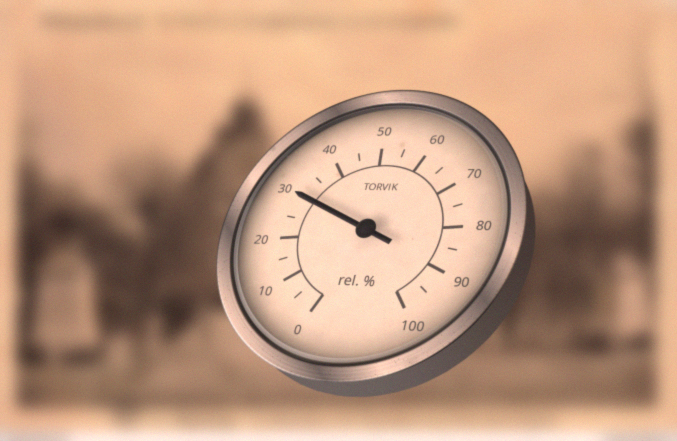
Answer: 30
